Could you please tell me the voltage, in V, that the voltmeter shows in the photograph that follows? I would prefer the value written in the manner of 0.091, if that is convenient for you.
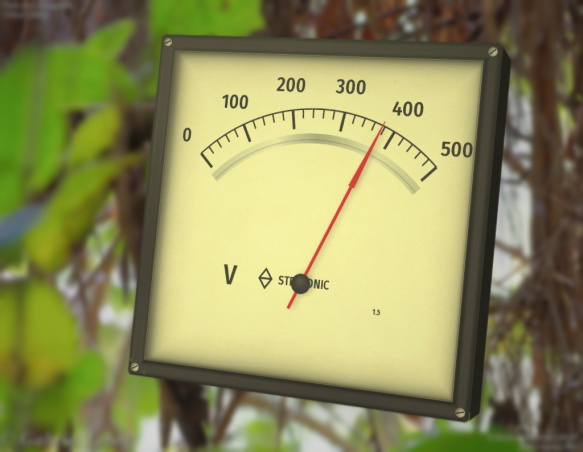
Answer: 380
